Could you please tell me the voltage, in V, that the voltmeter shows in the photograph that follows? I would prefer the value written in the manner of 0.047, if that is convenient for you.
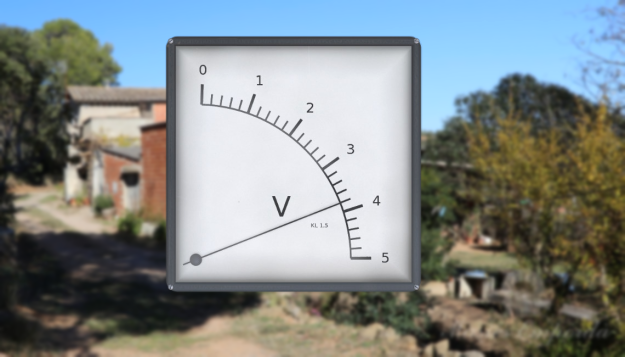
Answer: 3.8
